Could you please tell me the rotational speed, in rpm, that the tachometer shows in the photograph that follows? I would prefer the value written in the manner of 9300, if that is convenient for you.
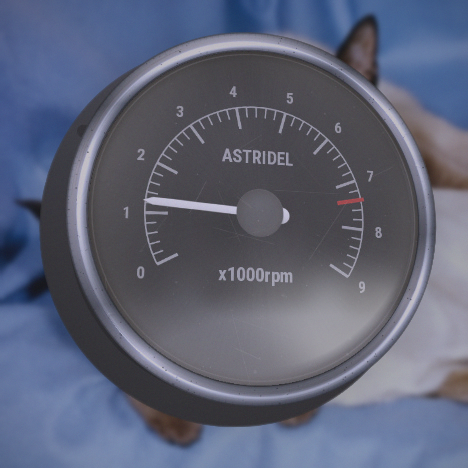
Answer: 1200
